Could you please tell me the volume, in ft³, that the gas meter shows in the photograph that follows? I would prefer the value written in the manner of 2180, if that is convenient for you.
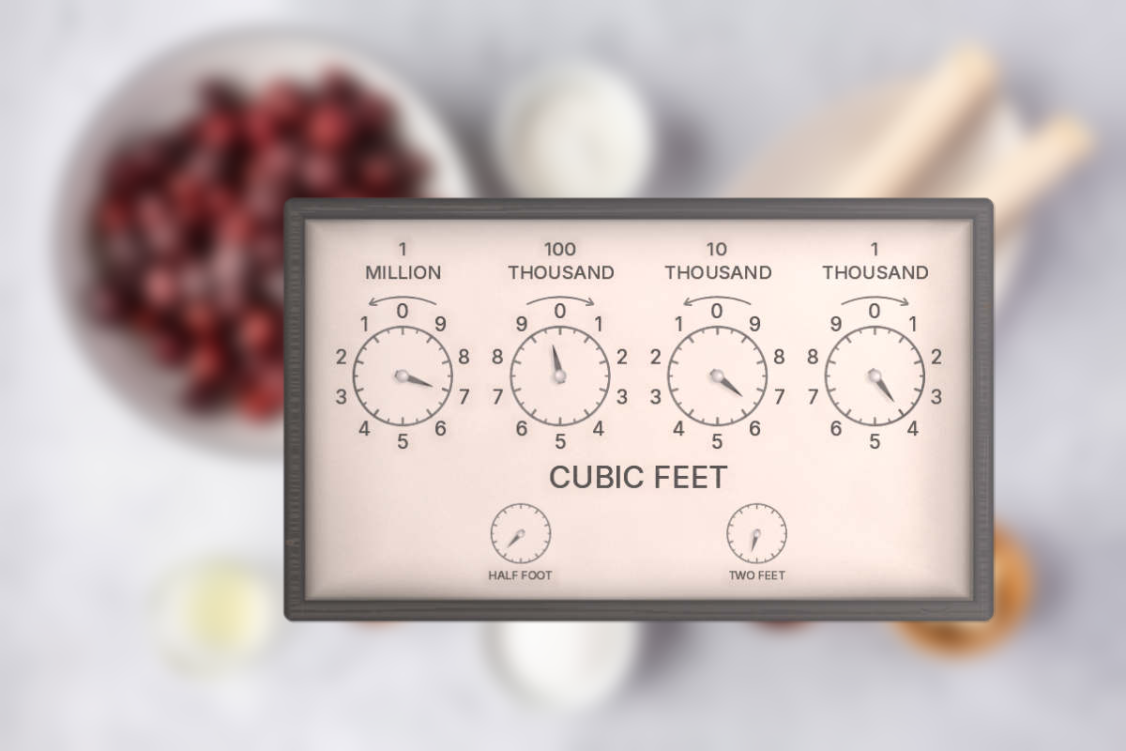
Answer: 696400
